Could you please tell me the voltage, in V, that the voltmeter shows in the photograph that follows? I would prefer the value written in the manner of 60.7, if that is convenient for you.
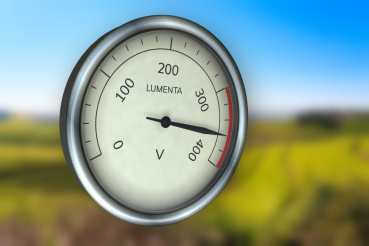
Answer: 360
